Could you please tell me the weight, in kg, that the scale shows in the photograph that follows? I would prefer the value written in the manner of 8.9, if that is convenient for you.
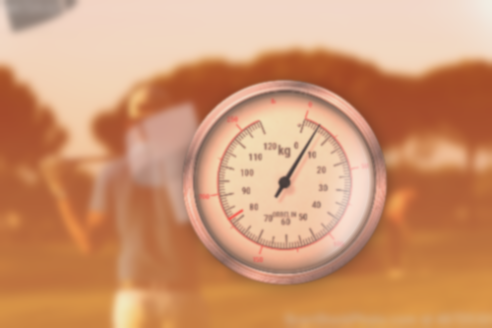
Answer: 5
